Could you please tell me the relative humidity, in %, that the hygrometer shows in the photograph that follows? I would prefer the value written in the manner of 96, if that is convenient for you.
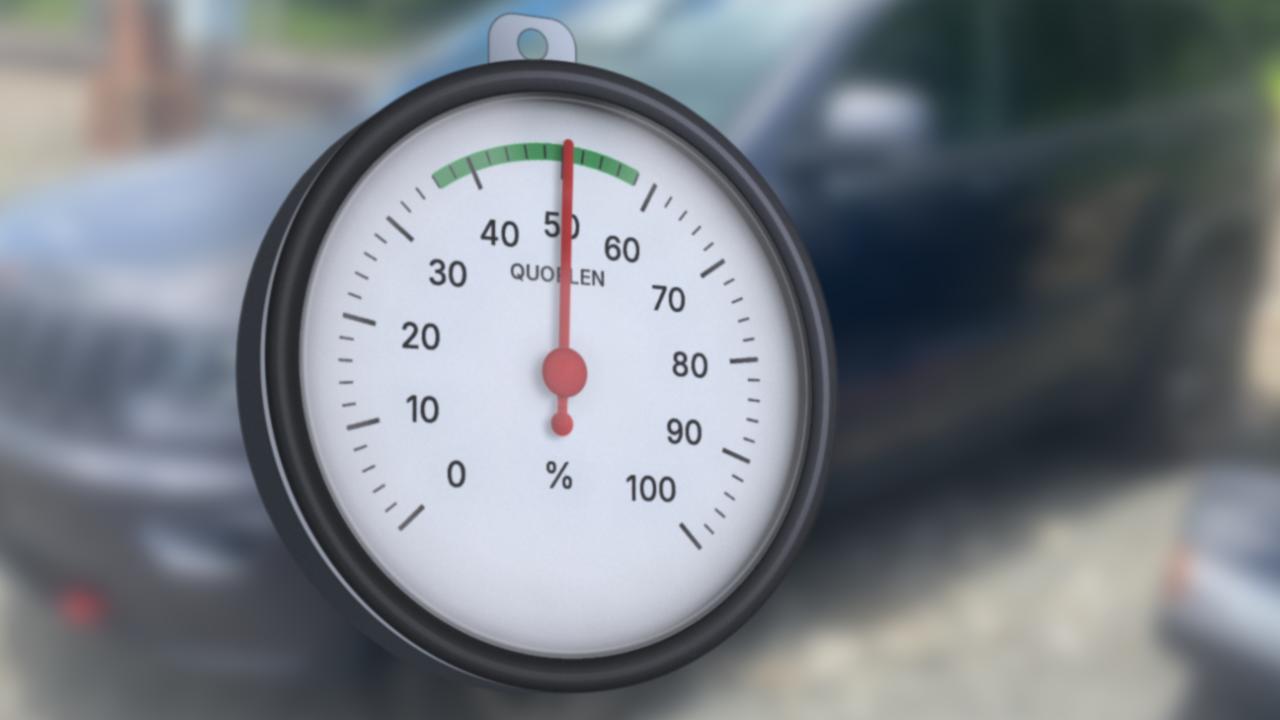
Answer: 50
